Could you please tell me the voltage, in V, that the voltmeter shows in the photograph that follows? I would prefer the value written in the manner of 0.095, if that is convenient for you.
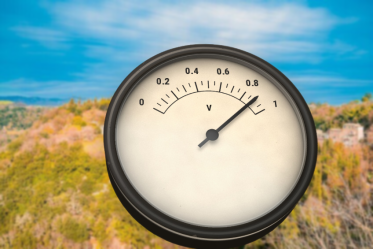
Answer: 0.9
